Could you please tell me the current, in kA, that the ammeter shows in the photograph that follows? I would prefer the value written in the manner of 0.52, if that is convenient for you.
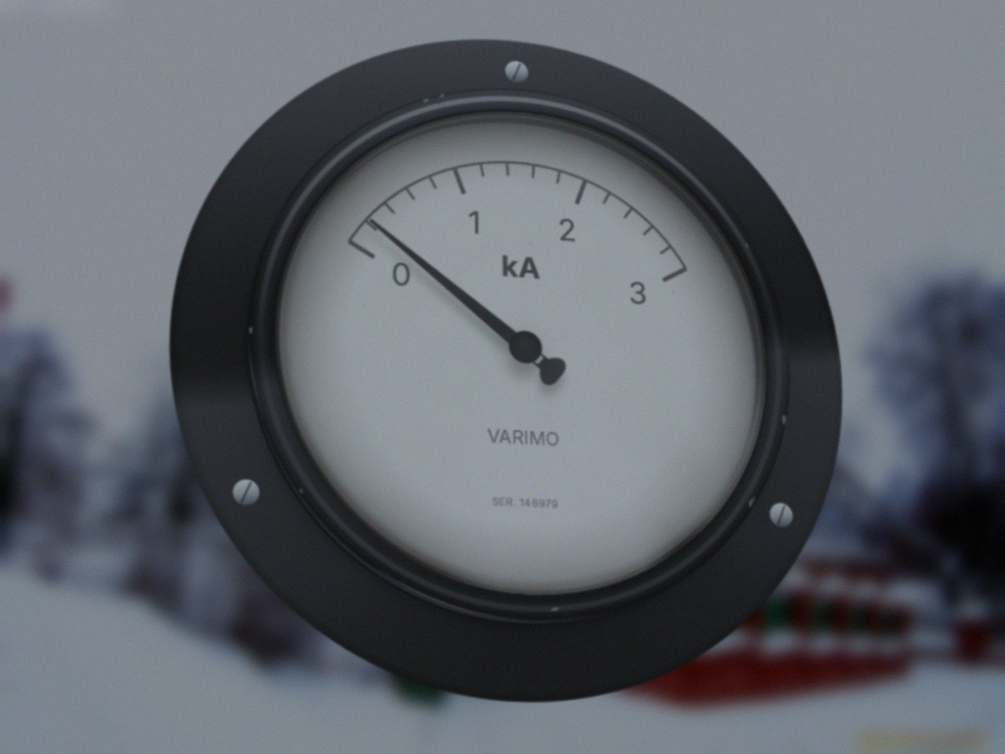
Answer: 0.2
